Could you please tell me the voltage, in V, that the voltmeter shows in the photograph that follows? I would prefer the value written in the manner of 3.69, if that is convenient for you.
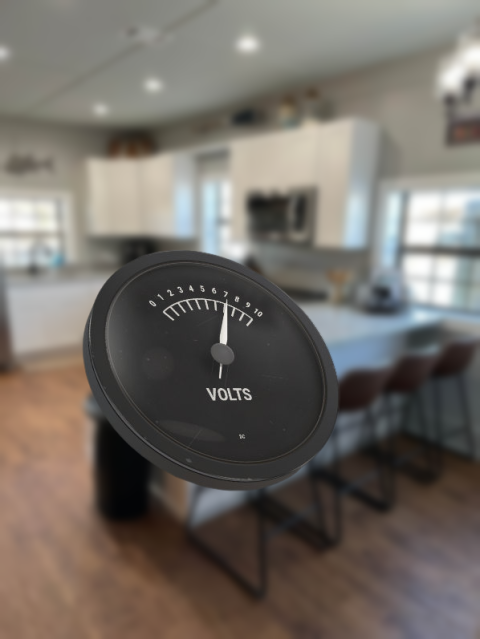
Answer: 7
